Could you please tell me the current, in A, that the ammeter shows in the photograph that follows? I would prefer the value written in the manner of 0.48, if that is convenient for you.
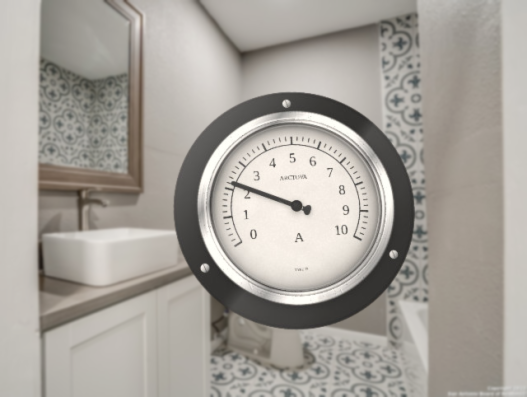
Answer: 2.2
